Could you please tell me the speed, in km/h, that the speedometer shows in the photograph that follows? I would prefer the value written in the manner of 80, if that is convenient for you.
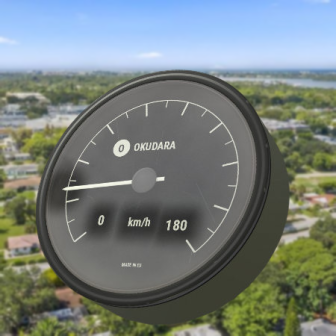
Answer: 25
